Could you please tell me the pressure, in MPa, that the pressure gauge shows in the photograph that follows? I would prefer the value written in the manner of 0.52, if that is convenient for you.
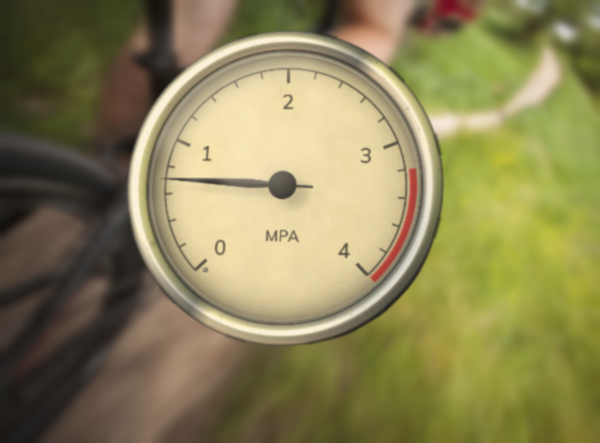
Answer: 0.7
